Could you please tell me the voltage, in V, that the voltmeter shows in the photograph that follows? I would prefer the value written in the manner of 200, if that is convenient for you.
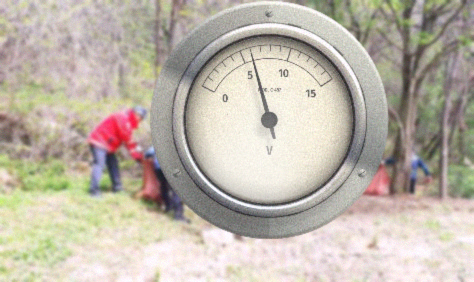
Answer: 6
